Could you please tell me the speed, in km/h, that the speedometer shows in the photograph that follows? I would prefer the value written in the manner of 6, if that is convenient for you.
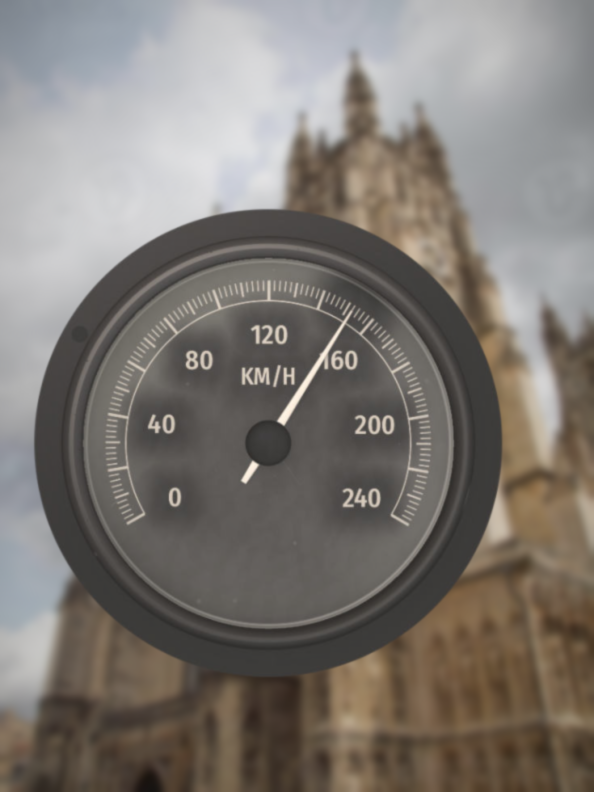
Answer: 152
